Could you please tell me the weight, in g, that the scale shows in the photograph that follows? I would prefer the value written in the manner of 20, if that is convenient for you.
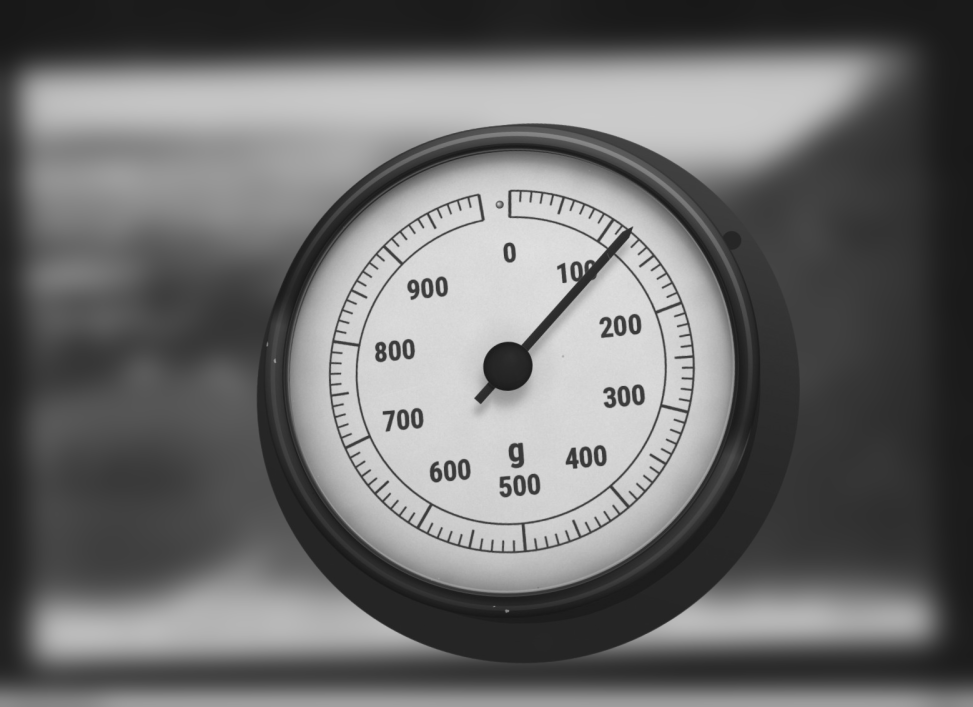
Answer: 120
